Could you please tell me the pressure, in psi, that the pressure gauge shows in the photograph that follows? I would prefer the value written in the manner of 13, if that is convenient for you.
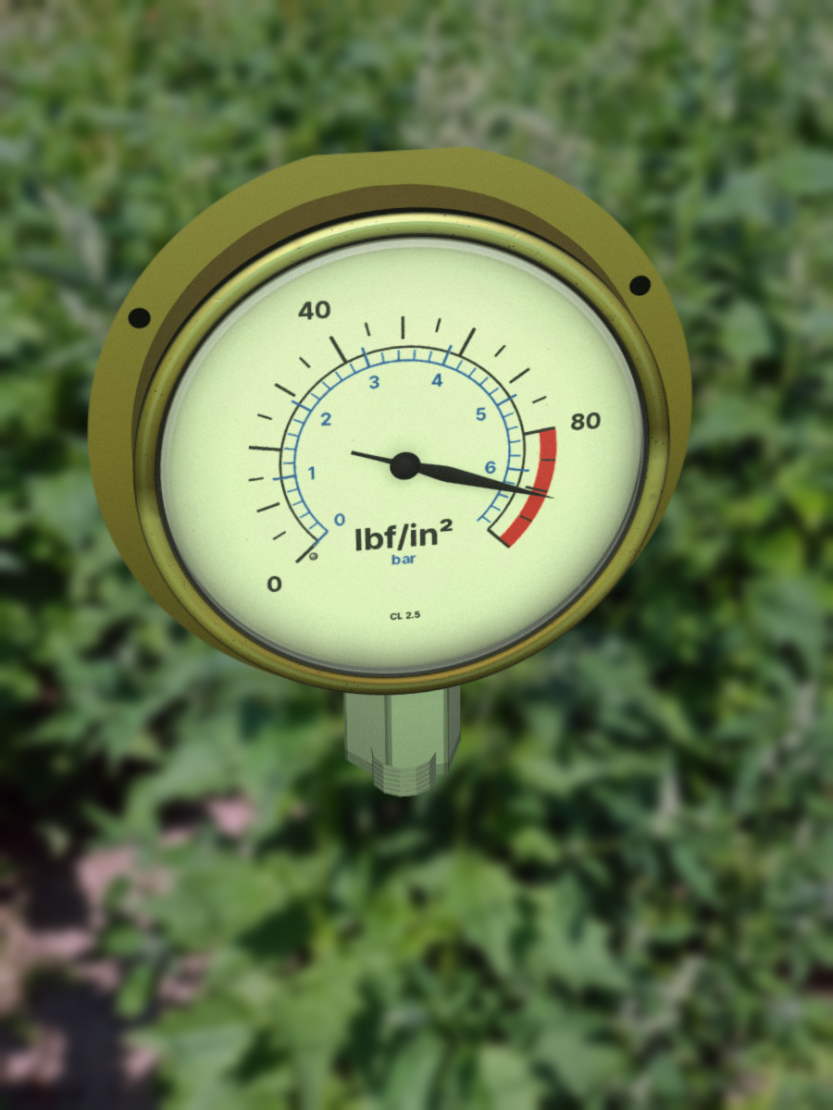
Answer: 90
